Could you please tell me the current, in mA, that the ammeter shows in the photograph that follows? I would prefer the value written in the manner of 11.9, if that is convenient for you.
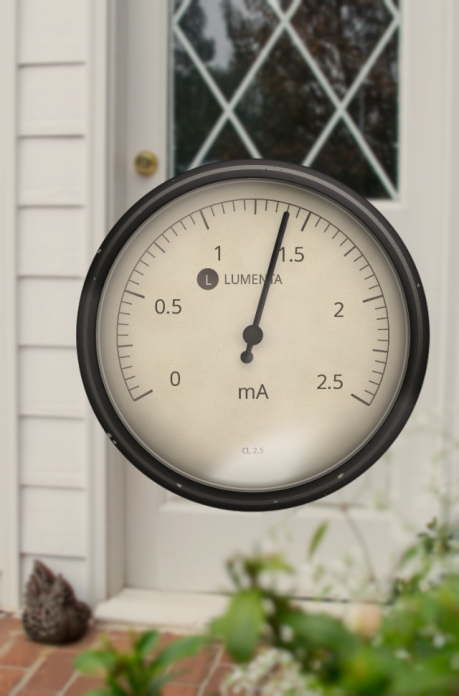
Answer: 1.4
